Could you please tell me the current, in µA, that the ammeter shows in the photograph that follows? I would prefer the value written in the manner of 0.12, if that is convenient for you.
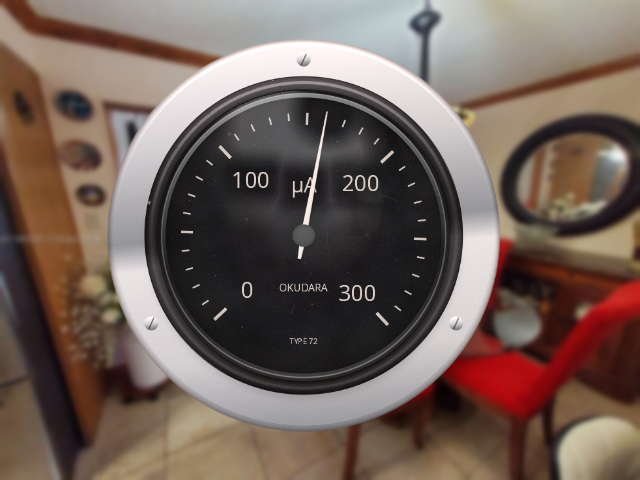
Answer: 160
